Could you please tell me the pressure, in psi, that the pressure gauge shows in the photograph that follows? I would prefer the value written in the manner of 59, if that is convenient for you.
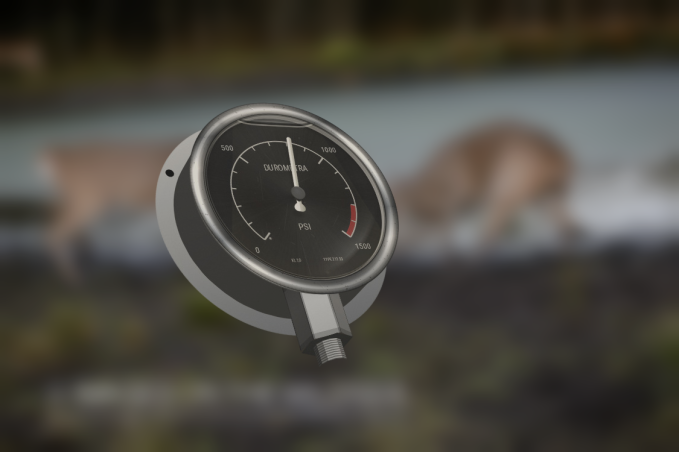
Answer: 800
